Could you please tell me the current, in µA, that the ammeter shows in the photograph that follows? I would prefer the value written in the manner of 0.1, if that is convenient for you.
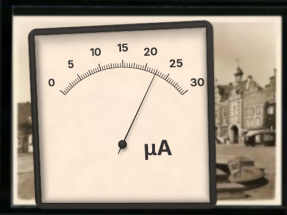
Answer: 22.5
